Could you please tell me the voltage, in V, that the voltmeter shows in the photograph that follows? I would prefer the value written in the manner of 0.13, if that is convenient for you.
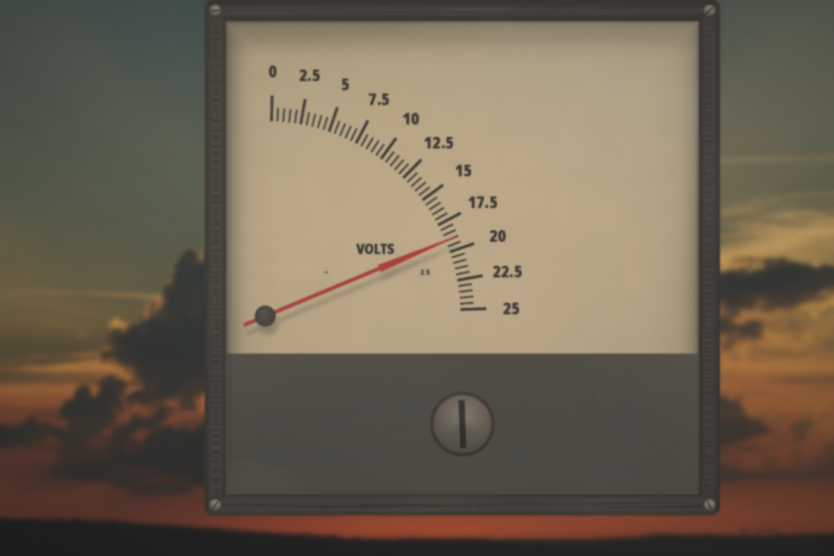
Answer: 19
